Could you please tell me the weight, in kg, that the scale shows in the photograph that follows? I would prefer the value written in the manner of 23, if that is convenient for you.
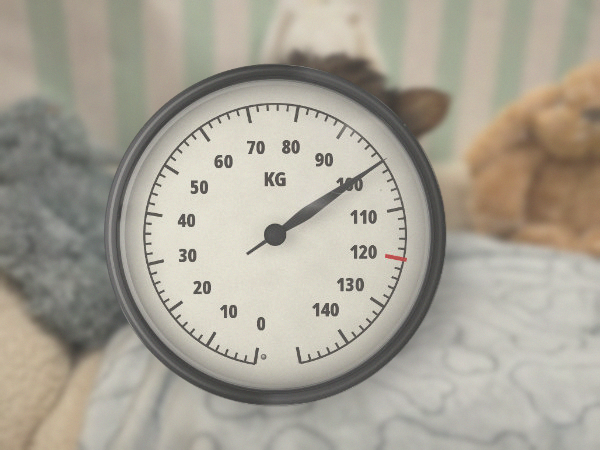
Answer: 100
